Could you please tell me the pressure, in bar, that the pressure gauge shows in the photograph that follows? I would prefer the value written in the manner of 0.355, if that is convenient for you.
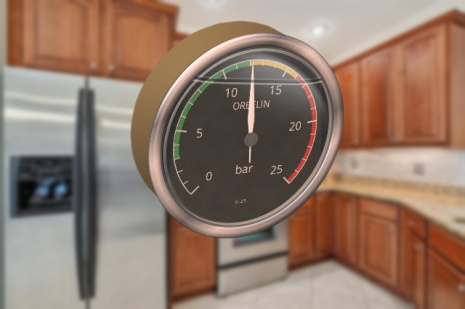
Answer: 12
